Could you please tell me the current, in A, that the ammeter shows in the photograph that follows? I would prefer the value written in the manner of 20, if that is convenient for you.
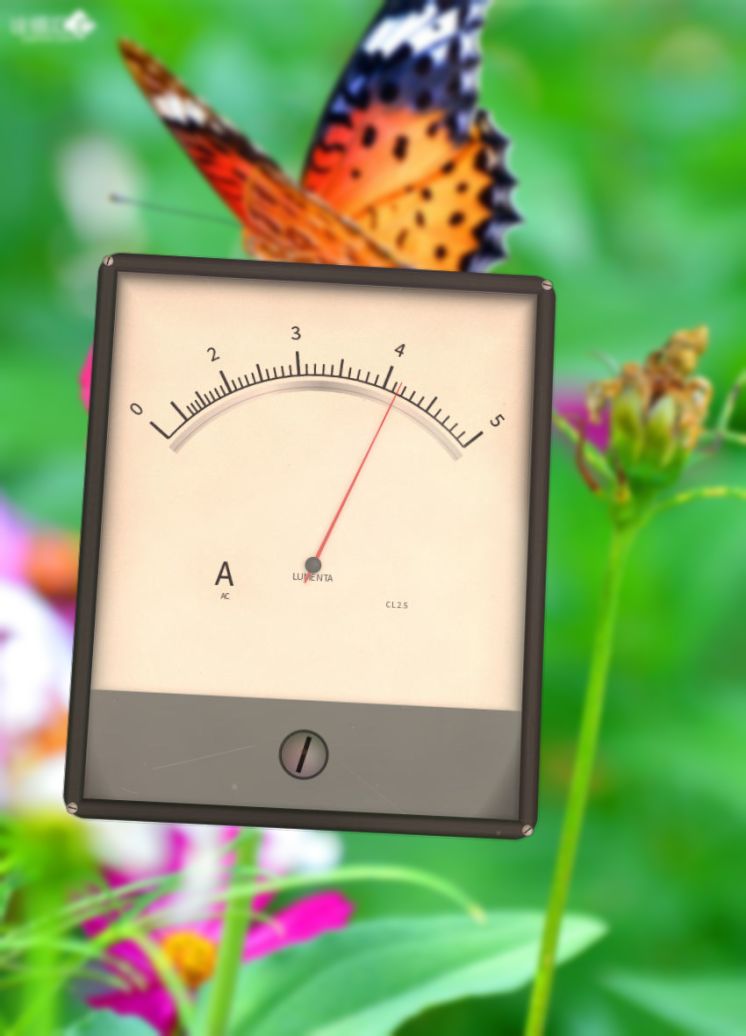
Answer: 4.15
